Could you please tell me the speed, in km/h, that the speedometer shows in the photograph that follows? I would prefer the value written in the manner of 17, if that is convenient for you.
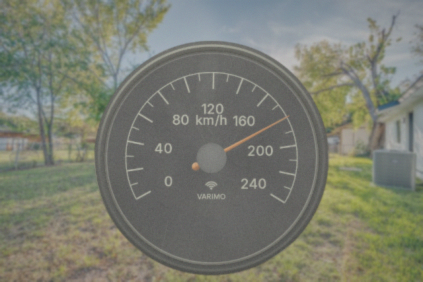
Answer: 180
